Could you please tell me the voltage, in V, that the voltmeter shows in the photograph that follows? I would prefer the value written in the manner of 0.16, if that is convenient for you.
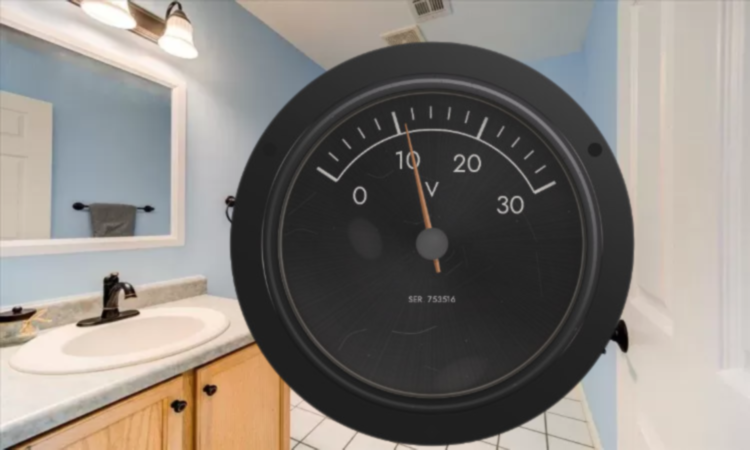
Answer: 11
